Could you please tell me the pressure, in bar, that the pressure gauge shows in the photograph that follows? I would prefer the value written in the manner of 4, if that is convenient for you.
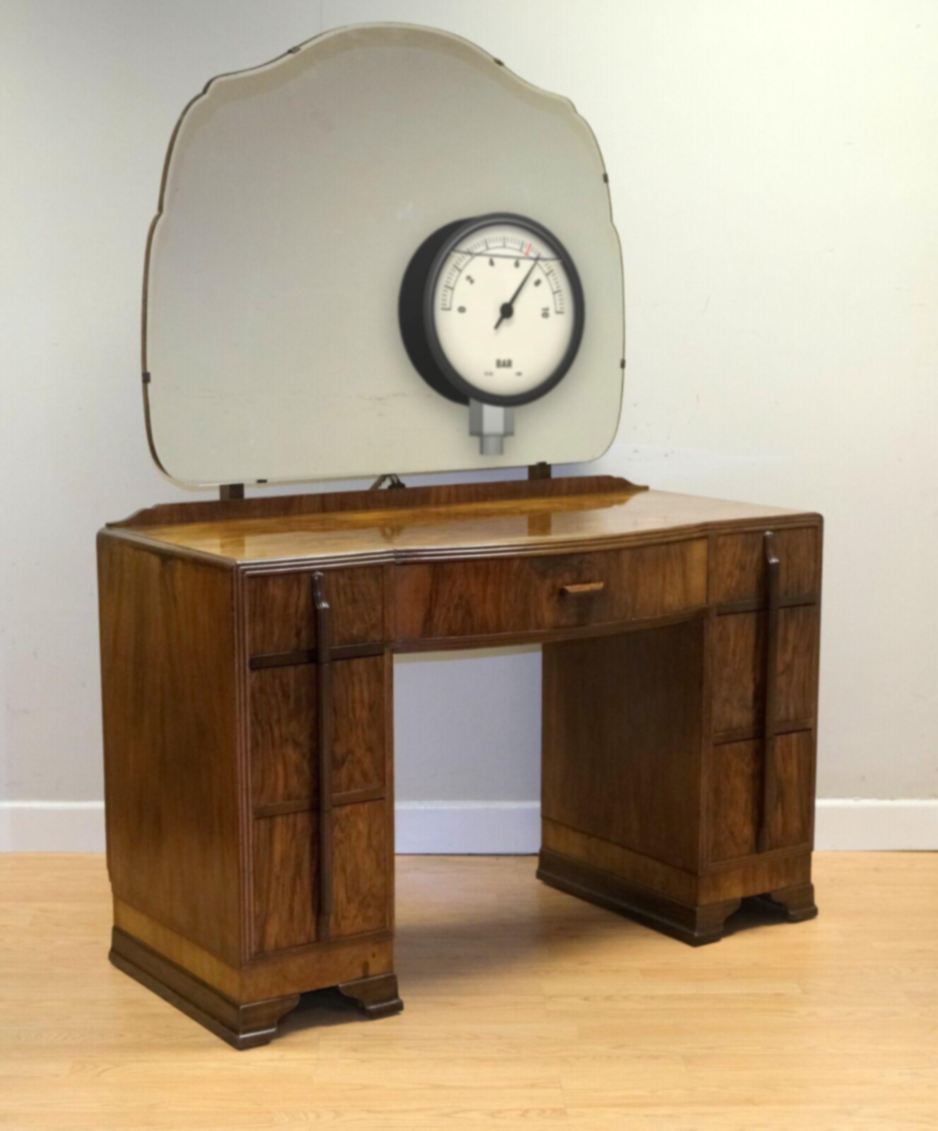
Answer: 7
